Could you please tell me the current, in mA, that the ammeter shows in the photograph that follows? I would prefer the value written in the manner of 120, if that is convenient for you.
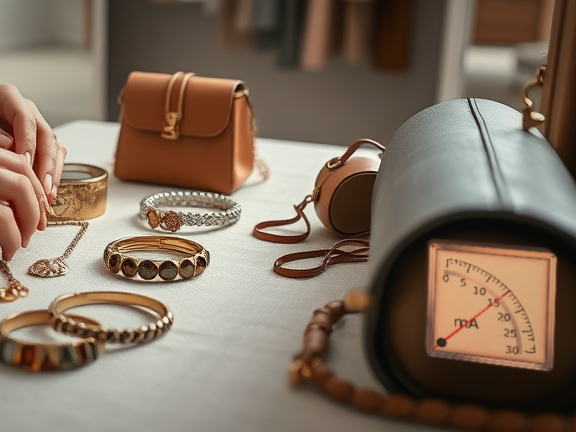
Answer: 15
